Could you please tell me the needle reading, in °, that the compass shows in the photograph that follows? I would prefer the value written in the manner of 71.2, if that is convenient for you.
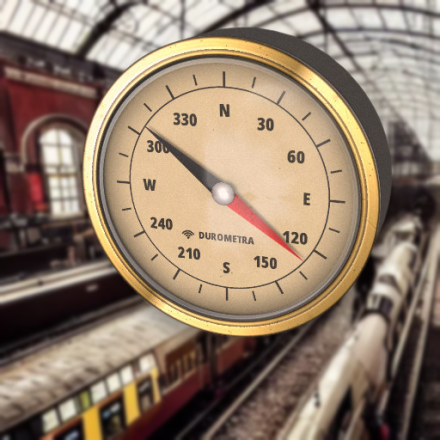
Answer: 127.5
